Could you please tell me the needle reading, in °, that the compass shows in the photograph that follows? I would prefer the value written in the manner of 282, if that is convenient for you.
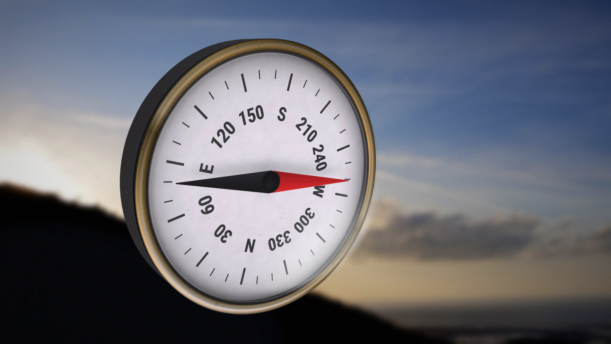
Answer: 260
